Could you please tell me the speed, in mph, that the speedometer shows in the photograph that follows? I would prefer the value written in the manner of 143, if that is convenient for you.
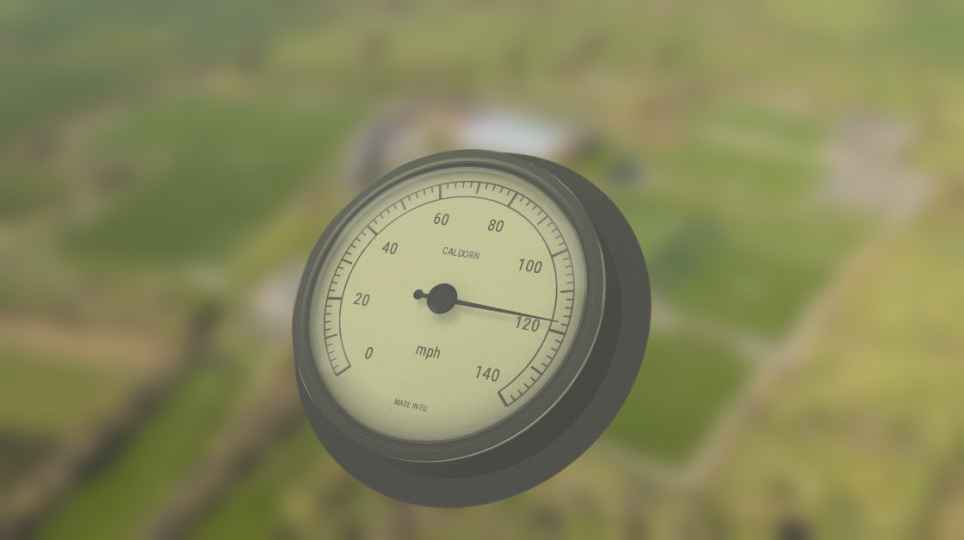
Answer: 118
